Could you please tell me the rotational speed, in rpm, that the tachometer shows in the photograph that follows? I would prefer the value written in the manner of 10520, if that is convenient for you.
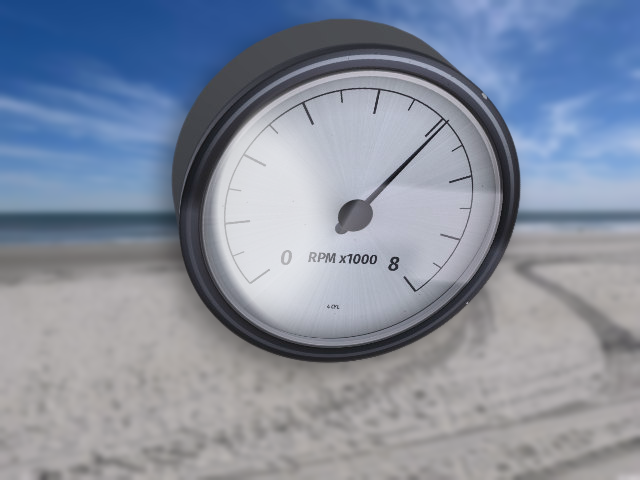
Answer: 5000
